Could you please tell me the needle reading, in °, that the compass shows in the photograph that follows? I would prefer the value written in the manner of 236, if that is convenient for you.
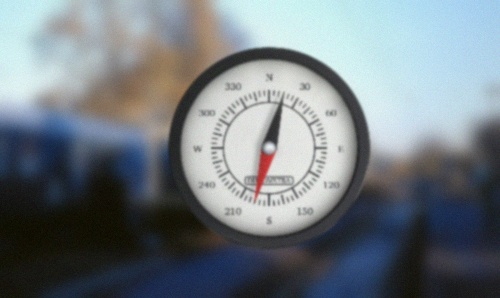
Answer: 195
